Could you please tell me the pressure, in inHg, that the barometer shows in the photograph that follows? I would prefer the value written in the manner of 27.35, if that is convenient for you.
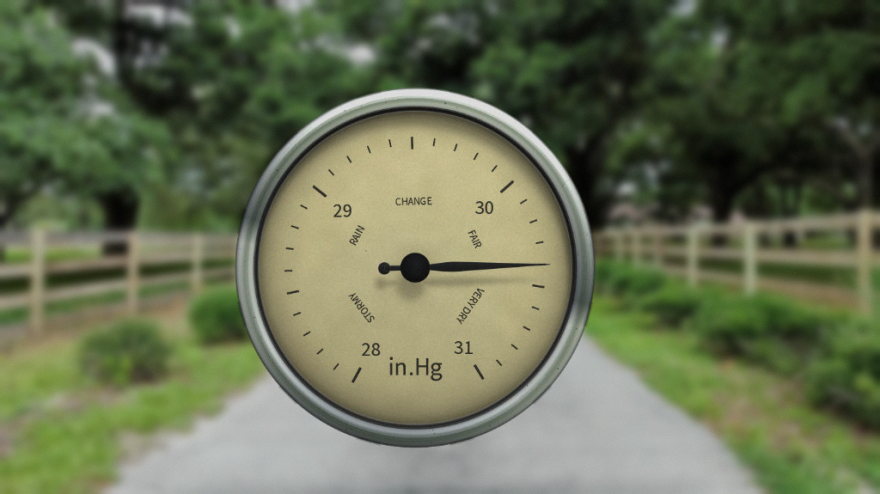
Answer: 30.4
